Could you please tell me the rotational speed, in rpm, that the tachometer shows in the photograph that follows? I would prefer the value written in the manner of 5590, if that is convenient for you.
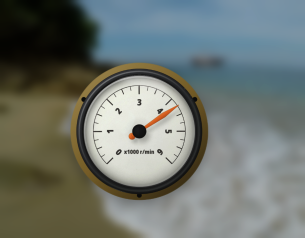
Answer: 4250
